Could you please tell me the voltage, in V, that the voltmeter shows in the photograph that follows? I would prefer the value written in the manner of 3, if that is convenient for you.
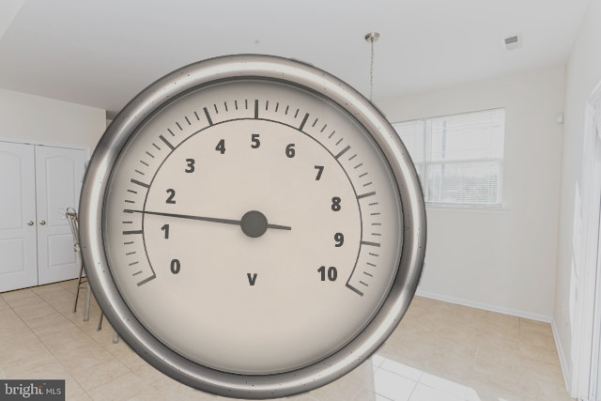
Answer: 1.4
